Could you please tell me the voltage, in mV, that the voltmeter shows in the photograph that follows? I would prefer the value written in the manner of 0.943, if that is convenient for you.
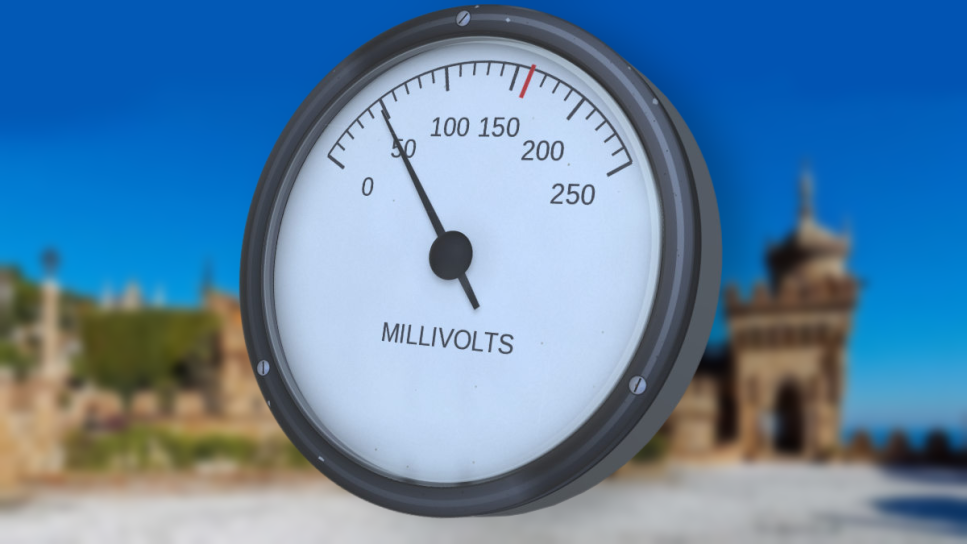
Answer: 50
